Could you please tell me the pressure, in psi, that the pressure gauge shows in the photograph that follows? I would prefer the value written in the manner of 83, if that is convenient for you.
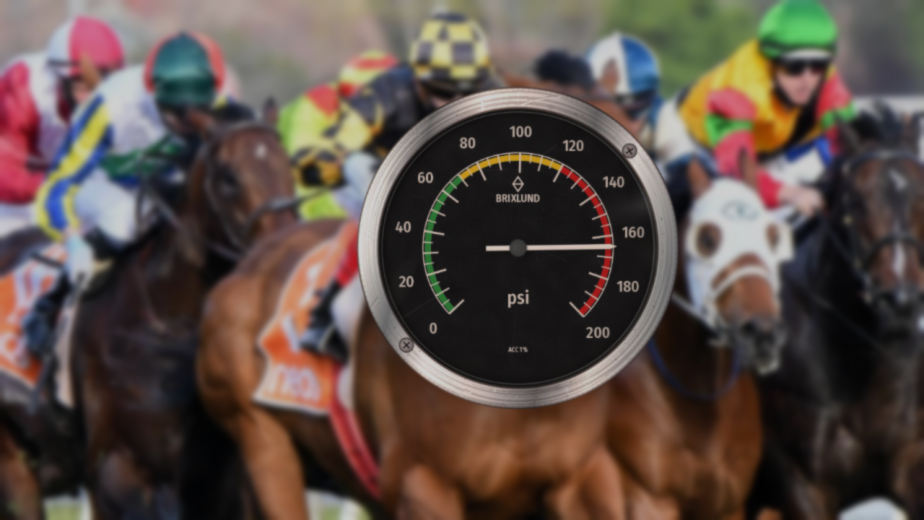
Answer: 165
